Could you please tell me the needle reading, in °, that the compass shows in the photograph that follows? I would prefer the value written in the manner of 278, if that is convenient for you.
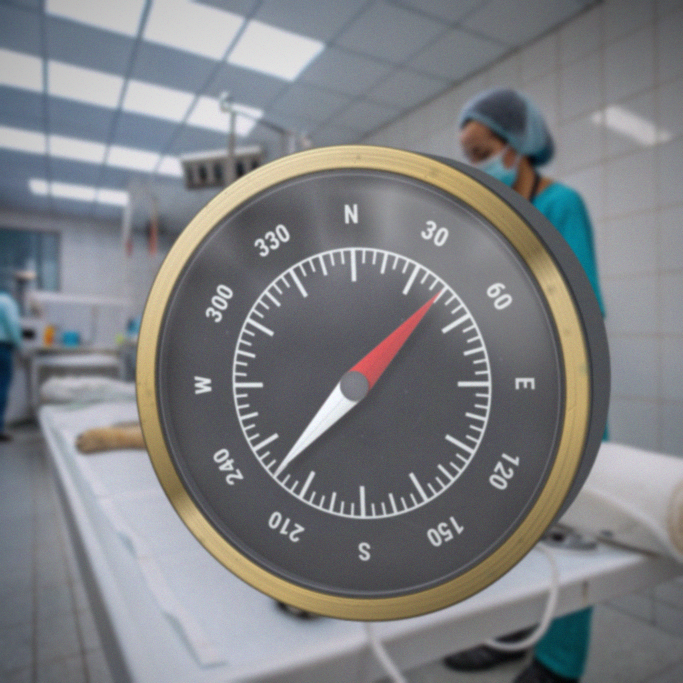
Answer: 45
